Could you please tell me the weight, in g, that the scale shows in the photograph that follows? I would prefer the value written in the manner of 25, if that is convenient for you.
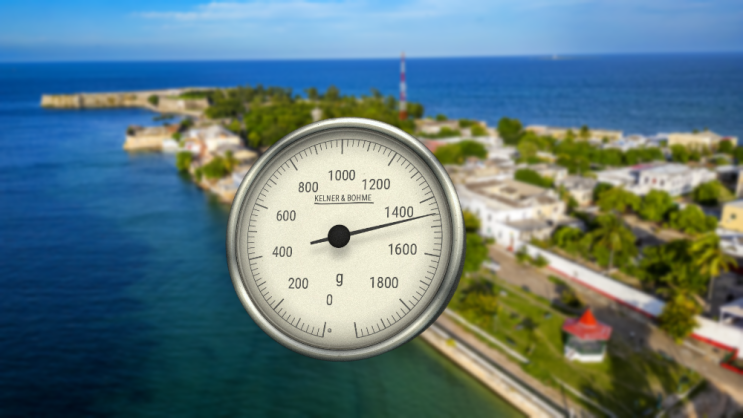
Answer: 1460
